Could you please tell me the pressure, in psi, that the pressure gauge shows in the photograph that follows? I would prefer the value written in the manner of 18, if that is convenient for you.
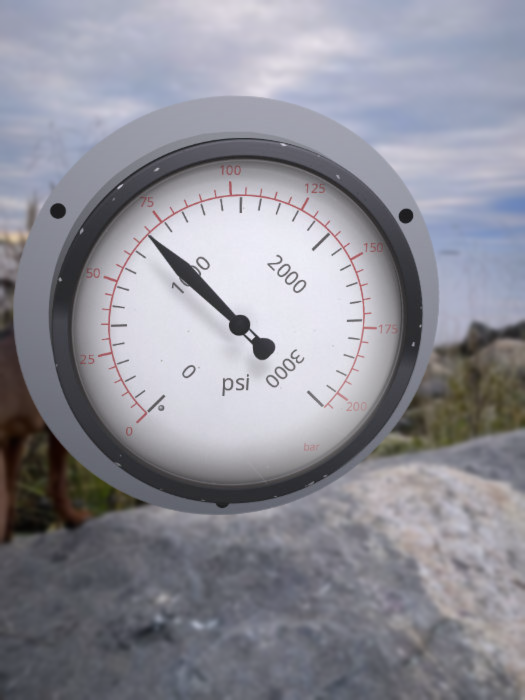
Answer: 1000
